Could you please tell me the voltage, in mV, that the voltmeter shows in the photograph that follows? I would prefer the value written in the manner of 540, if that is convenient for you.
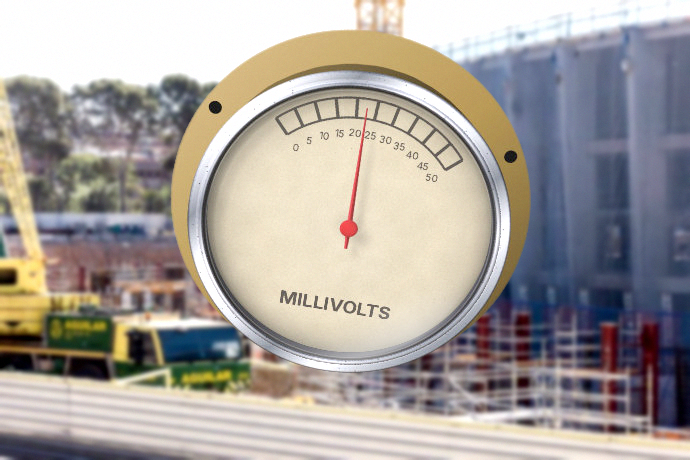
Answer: 22.5
